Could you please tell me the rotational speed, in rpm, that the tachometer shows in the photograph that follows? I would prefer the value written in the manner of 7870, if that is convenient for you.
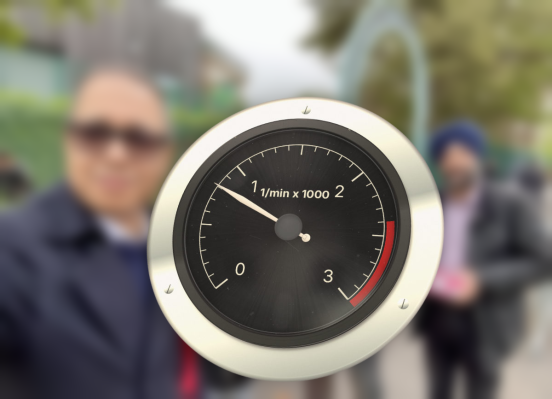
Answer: 800
